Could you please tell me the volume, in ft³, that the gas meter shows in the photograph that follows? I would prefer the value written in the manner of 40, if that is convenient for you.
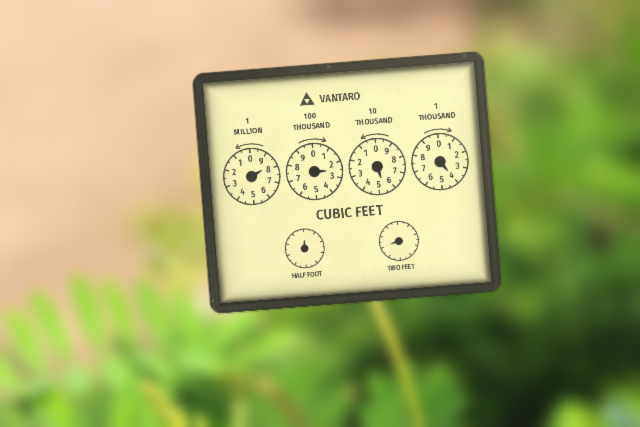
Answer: 825400
